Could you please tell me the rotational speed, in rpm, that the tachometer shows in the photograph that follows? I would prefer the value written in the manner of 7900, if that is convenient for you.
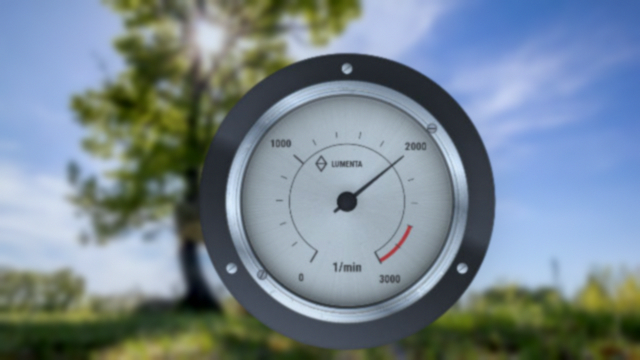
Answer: 2000
